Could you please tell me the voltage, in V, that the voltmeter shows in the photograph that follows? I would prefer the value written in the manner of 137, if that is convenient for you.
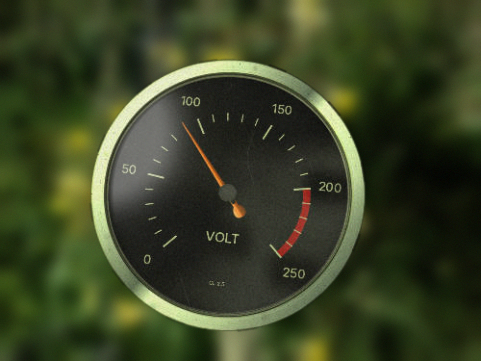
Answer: 90
